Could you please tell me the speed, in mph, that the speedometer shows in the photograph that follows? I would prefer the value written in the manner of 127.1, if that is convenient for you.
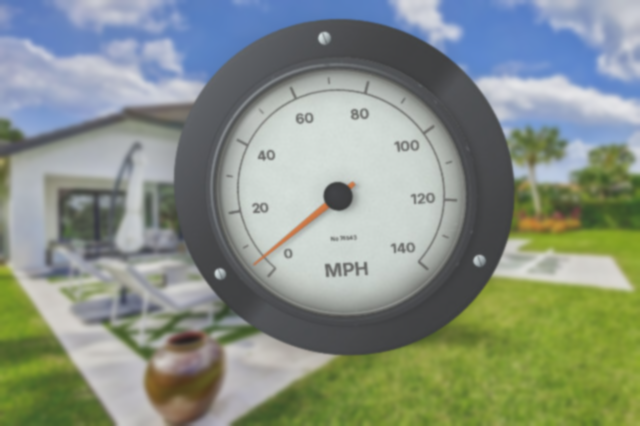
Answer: 5
